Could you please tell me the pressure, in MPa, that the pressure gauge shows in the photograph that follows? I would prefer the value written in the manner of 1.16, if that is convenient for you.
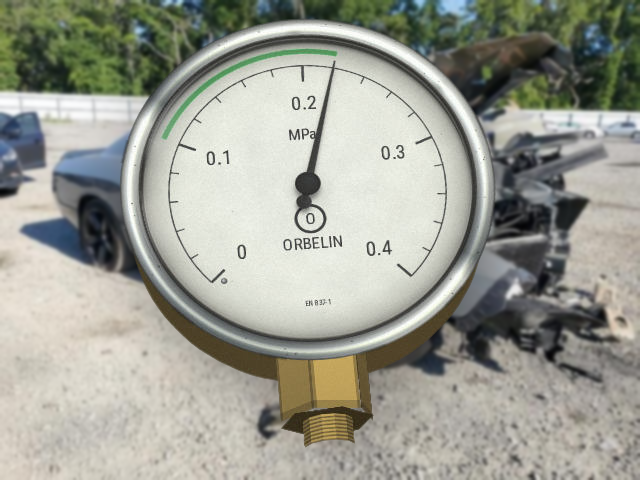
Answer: 0.22
